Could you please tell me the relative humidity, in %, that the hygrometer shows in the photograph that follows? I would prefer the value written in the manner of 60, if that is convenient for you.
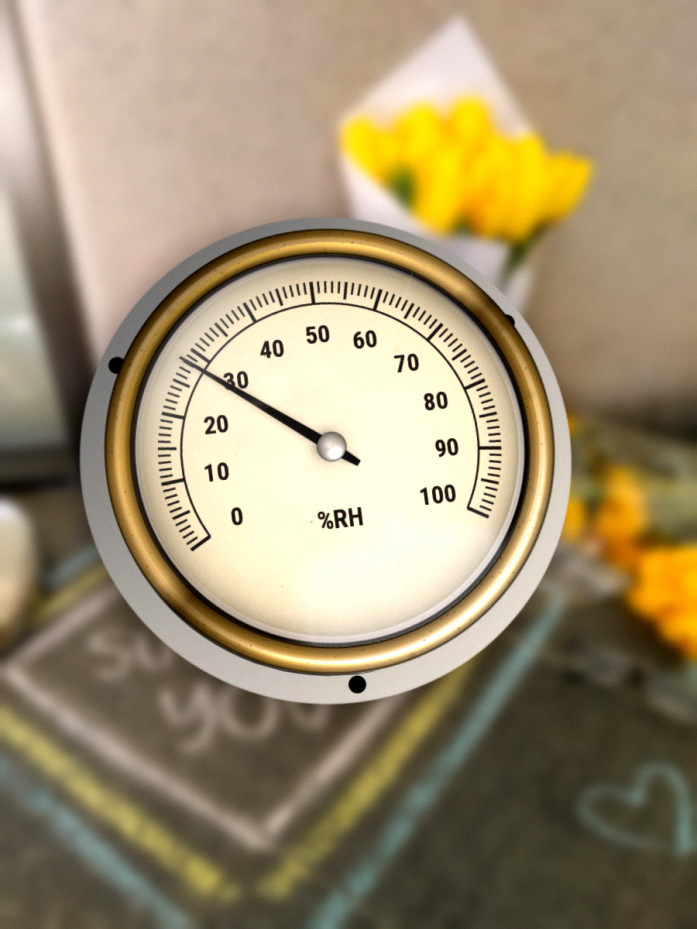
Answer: 28
